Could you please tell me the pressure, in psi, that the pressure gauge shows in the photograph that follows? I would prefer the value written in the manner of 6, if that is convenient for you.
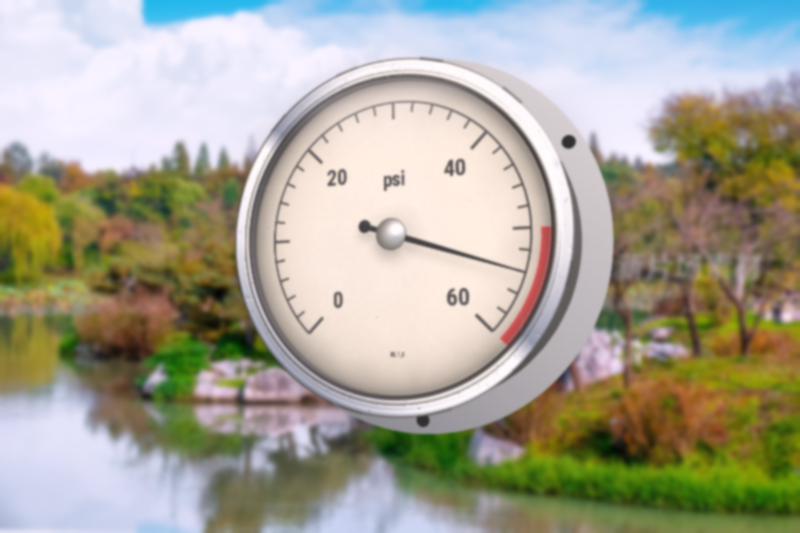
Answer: 54
